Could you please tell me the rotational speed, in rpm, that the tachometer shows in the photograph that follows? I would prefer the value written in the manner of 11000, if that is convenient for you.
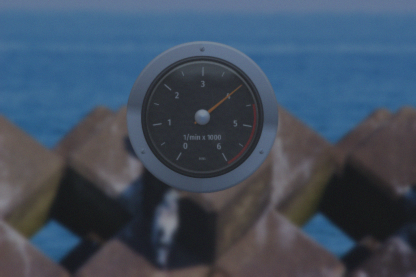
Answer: 4000
